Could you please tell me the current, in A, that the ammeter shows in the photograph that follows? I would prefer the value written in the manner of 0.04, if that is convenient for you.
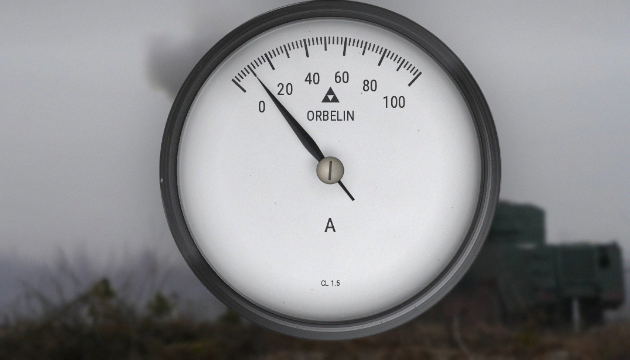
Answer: 10
